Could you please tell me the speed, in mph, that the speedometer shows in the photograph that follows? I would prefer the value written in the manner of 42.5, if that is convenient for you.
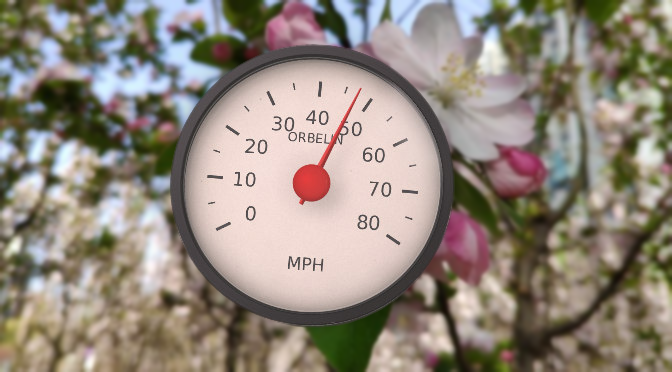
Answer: 47.5
